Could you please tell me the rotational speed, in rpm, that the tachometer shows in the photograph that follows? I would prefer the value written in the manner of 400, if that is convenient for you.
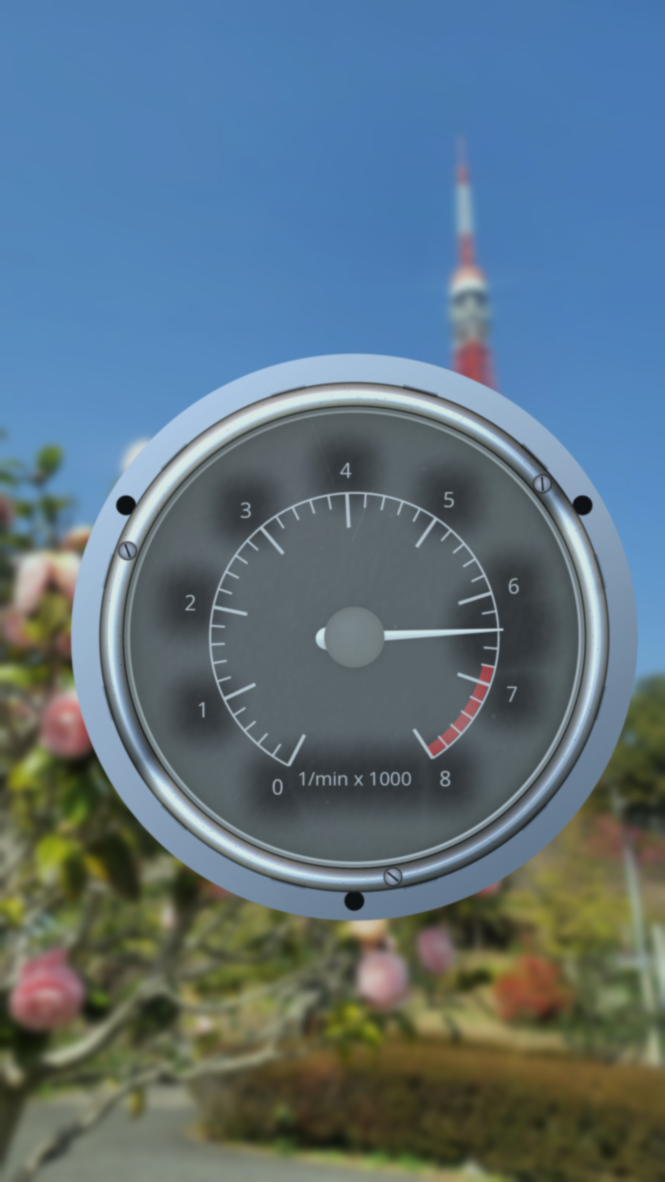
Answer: 6400
